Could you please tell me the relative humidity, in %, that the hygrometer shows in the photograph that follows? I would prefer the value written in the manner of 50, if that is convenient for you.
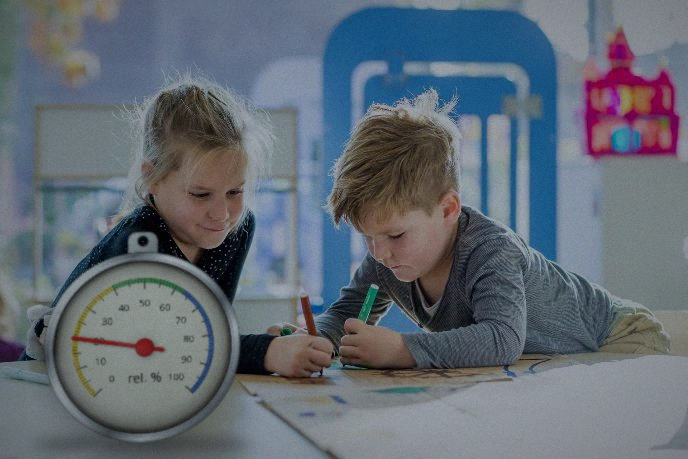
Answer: 20
